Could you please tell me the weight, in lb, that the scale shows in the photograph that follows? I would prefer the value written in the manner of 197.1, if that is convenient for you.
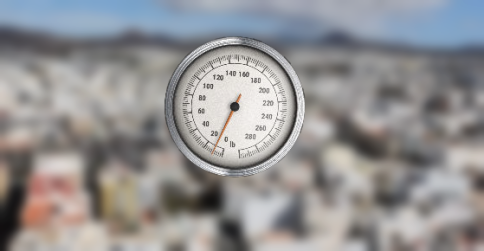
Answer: 10
